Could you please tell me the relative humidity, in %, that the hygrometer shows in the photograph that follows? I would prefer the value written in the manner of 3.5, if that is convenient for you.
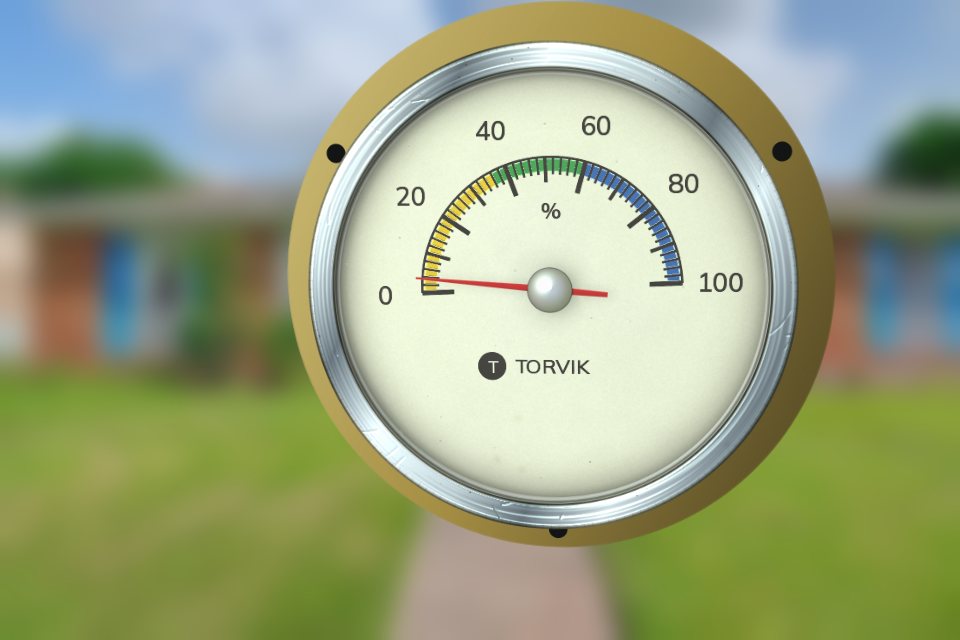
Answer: 4
